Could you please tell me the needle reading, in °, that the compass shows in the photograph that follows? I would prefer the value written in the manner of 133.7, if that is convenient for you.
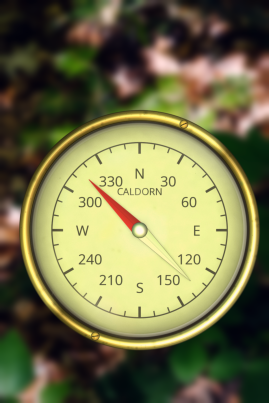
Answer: 315
